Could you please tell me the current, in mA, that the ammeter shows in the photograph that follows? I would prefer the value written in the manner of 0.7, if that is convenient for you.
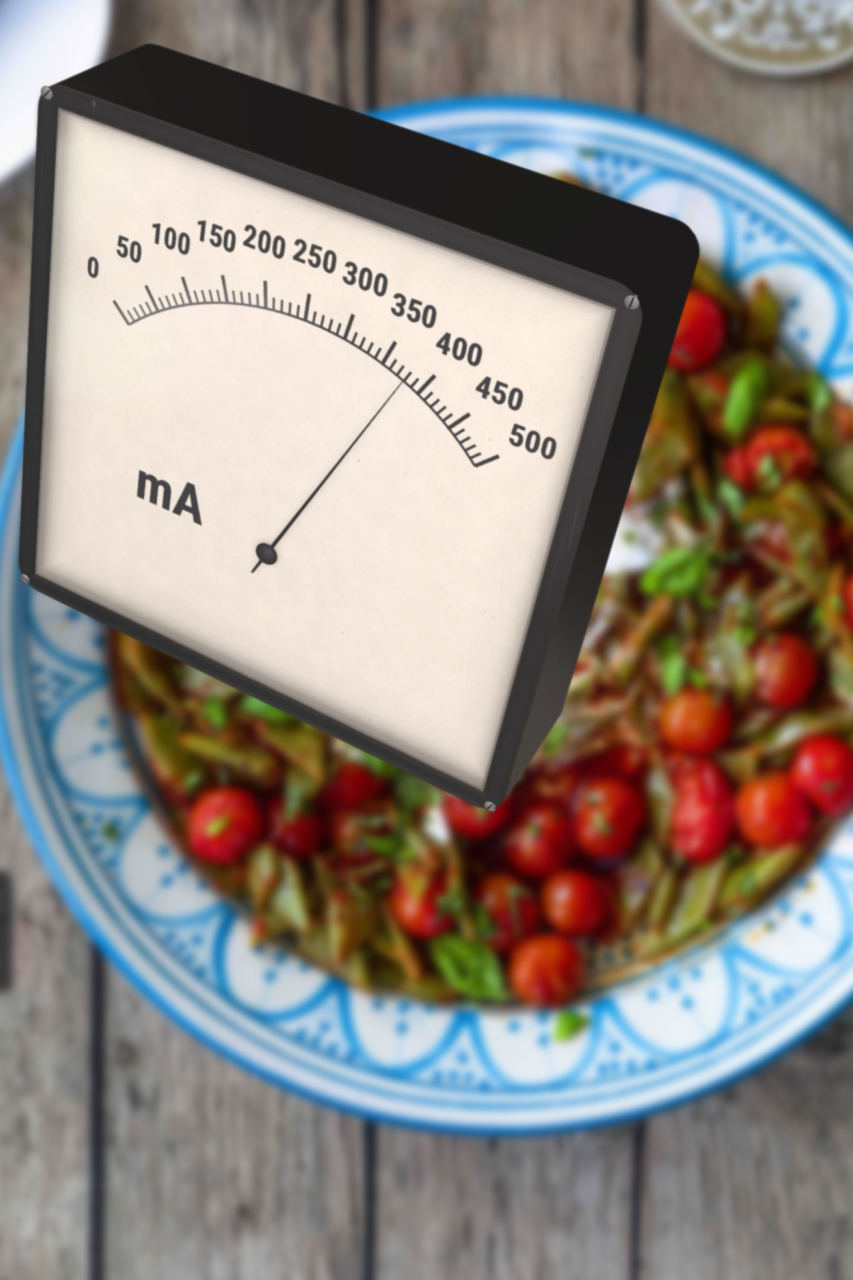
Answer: 380
